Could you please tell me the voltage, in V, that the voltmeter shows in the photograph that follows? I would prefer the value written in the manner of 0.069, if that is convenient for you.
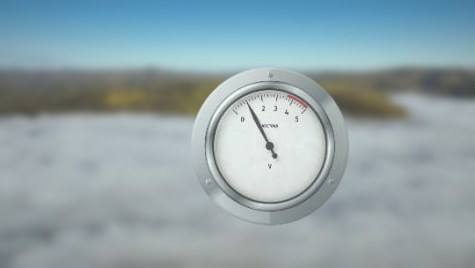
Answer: 1
